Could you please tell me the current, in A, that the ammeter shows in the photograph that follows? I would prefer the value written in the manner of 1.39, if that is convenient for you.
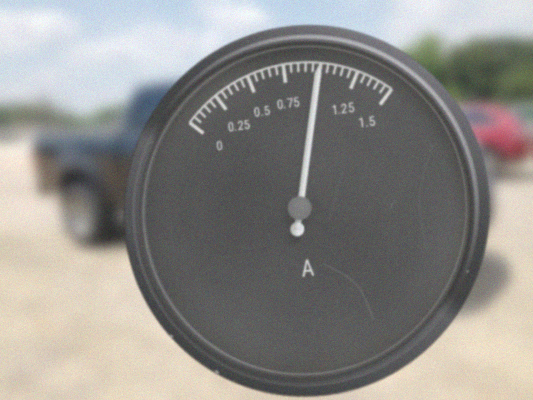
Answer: 1
